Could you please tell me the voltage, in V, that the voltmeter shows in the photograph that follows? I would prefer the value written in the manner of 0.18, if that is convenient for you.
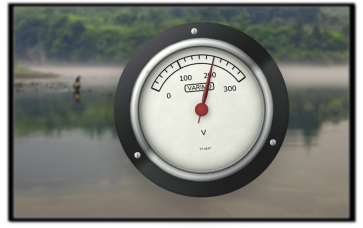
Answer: 200
